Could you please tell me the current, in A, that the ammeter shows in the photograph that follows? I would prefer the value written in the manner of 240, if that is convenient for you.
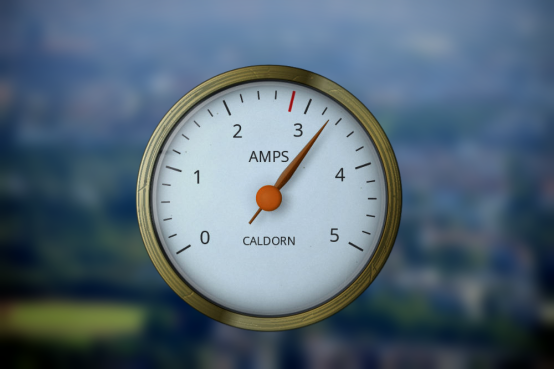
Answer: 3.3
